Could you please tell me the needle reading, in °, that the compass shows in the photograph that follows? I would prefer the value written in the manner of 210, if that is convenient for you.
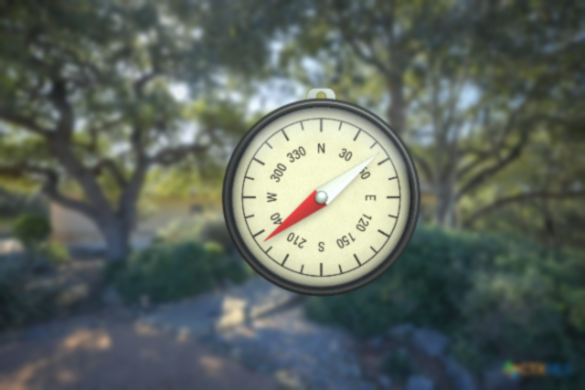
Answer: 232.5
